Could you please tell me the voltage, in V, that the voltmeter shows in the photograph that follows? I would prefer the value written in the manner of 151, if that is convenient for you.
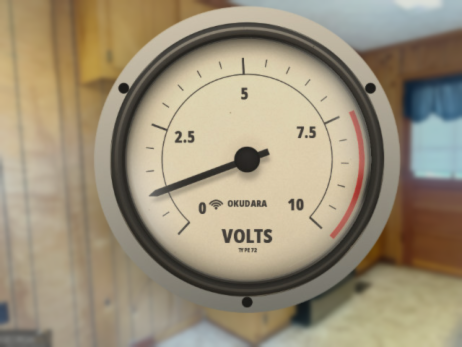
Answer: 1
